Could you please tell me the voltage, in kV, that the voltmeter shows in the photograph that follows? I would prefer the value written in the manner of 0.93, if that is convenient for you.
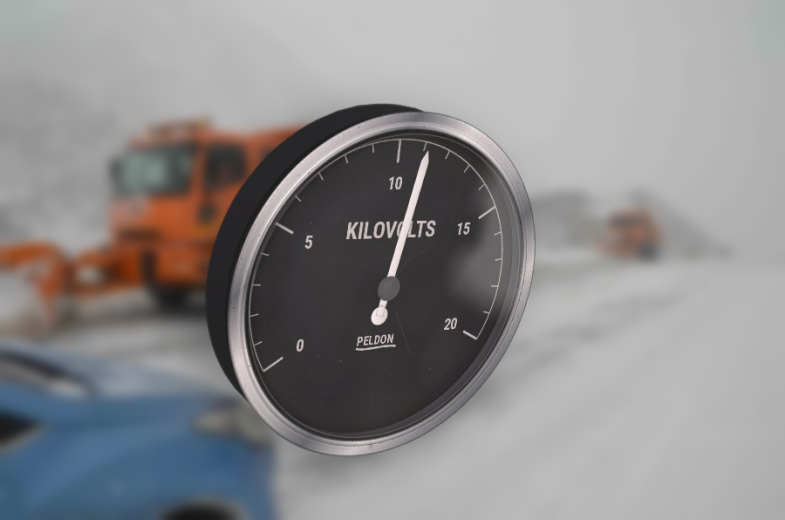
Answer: 11
